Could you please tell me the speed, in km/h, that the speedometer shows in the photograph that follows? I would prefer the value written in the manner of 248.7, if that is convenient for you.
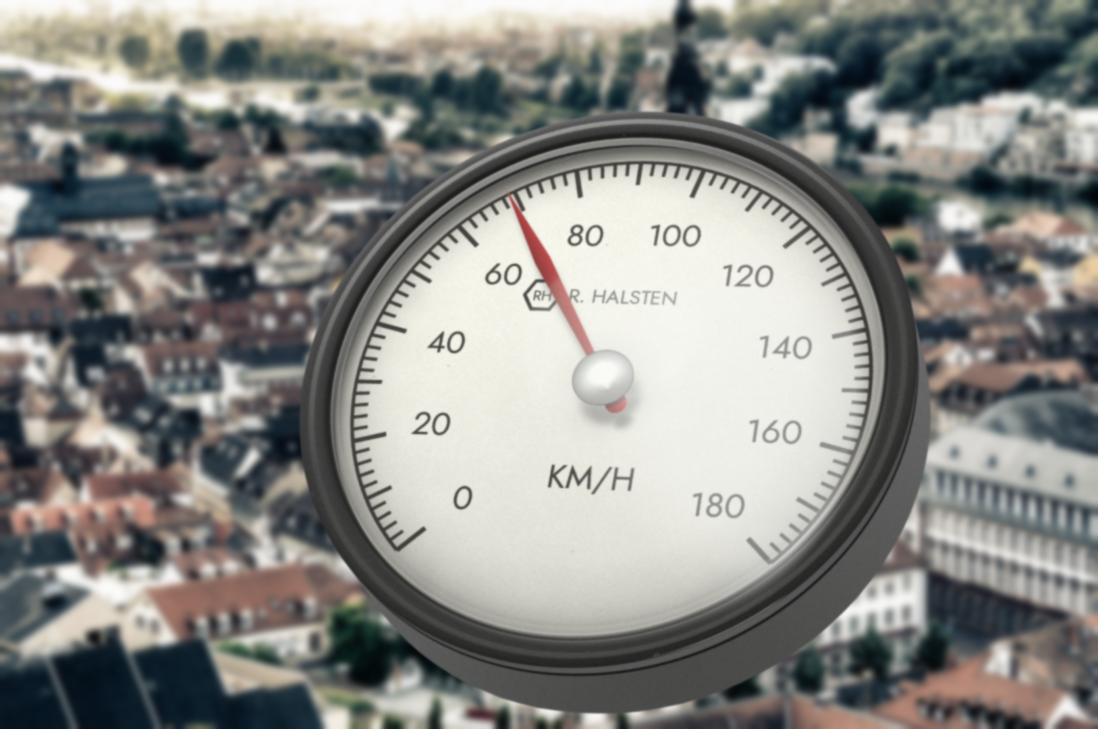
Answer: 69
